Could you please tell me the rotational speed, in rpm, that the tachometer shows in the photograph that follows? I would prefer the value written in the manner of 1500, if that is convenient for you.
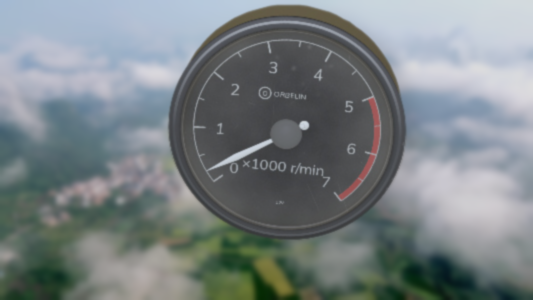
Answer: 250
